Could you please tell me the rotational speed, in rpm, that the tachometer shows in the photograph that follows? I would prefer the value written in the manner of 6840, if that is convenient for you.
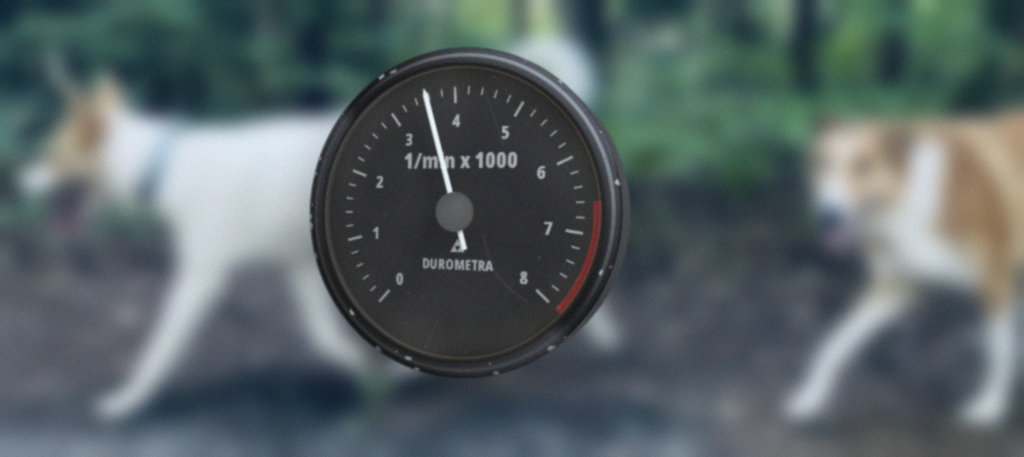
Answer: 3600
